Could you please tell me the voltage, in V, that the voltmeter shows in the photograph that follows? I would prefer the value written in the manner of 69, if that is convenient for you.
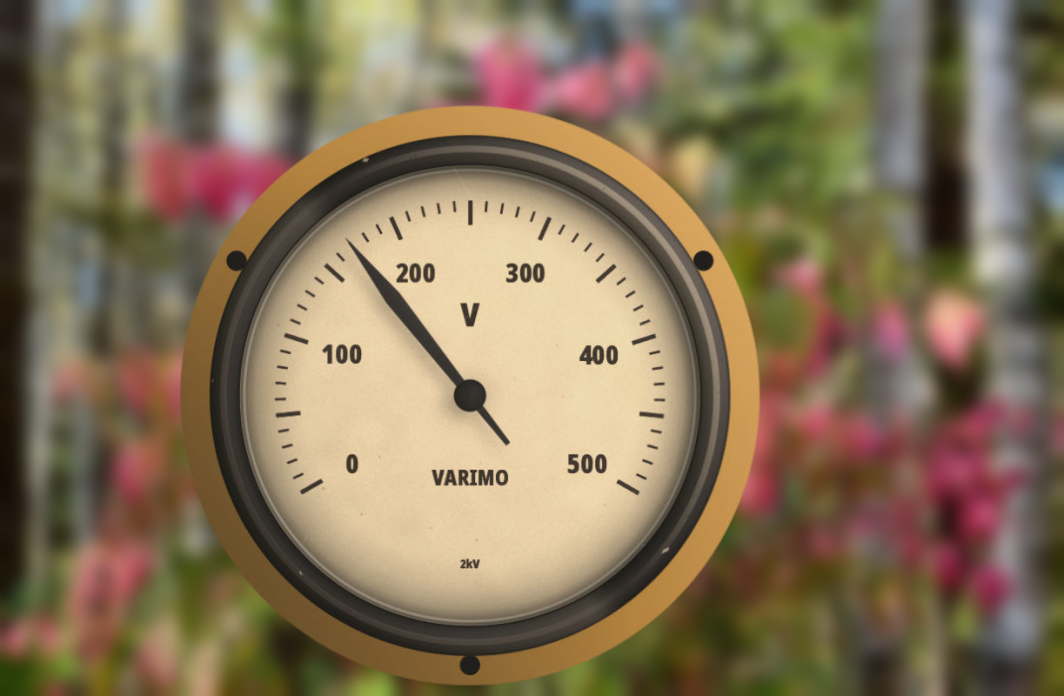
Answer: 170
